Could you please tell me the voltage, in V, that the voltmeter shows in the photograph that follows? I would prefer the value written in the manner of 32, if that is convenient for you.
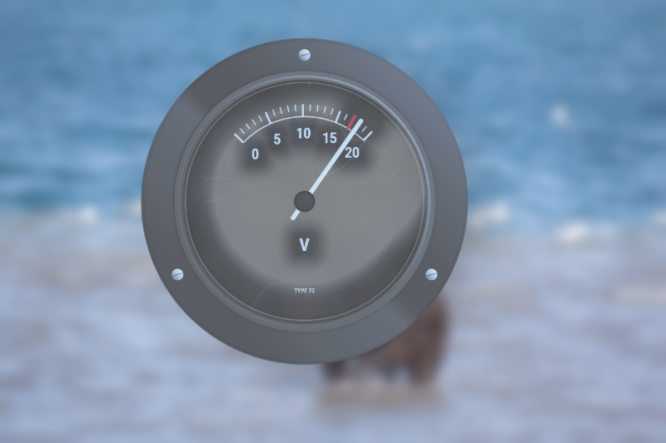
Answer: 18
